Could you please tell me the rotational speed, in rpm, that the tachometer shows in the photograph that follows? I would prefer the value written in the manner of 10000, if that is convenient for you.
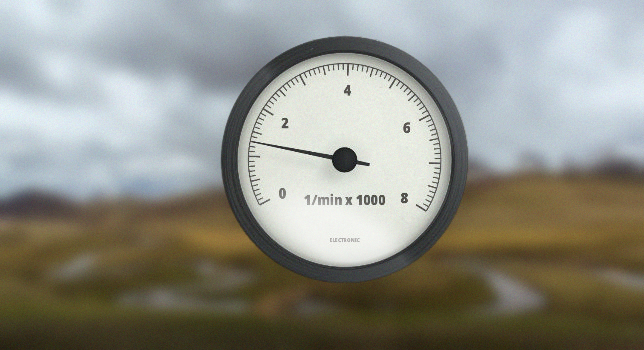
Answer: 1300
